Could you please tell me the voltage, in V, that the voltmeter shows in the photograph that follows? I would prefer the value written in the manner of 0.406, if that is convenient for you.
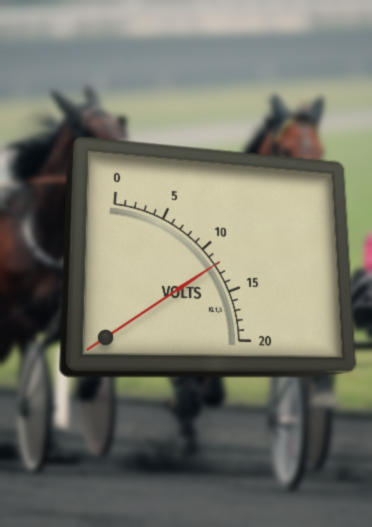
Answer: 12
